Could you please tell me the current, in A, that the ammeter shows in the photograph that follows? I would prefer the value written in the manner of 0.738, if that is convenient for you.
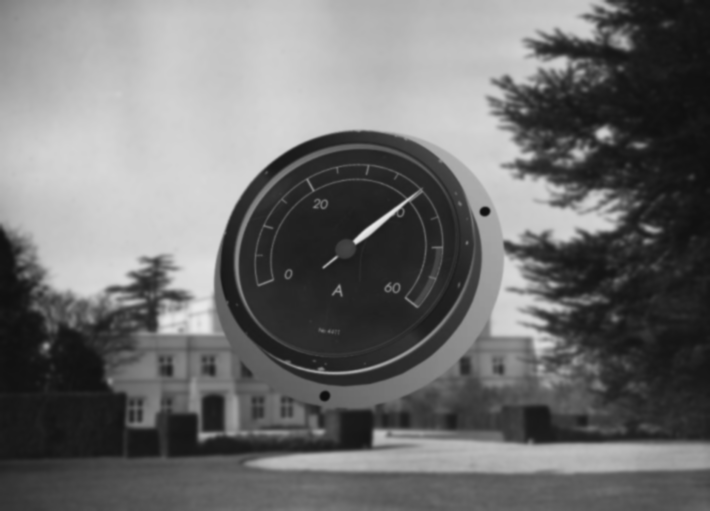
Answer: 40
